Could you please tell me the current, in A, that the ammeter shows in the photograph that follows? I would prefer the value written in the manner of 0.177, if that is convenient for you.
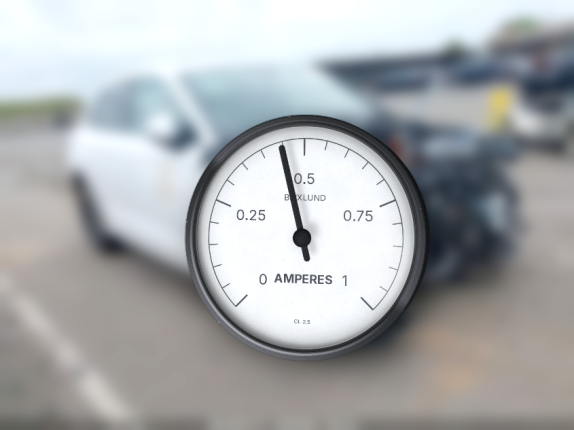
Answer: 0.45
